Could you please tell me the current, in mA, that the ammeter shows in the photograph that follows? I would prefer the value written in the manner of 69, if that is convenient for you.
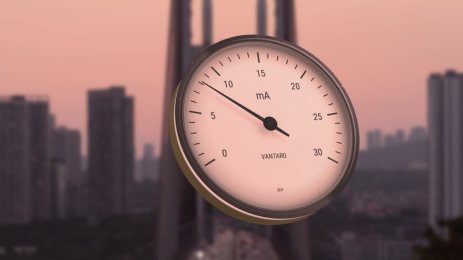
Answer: 8
